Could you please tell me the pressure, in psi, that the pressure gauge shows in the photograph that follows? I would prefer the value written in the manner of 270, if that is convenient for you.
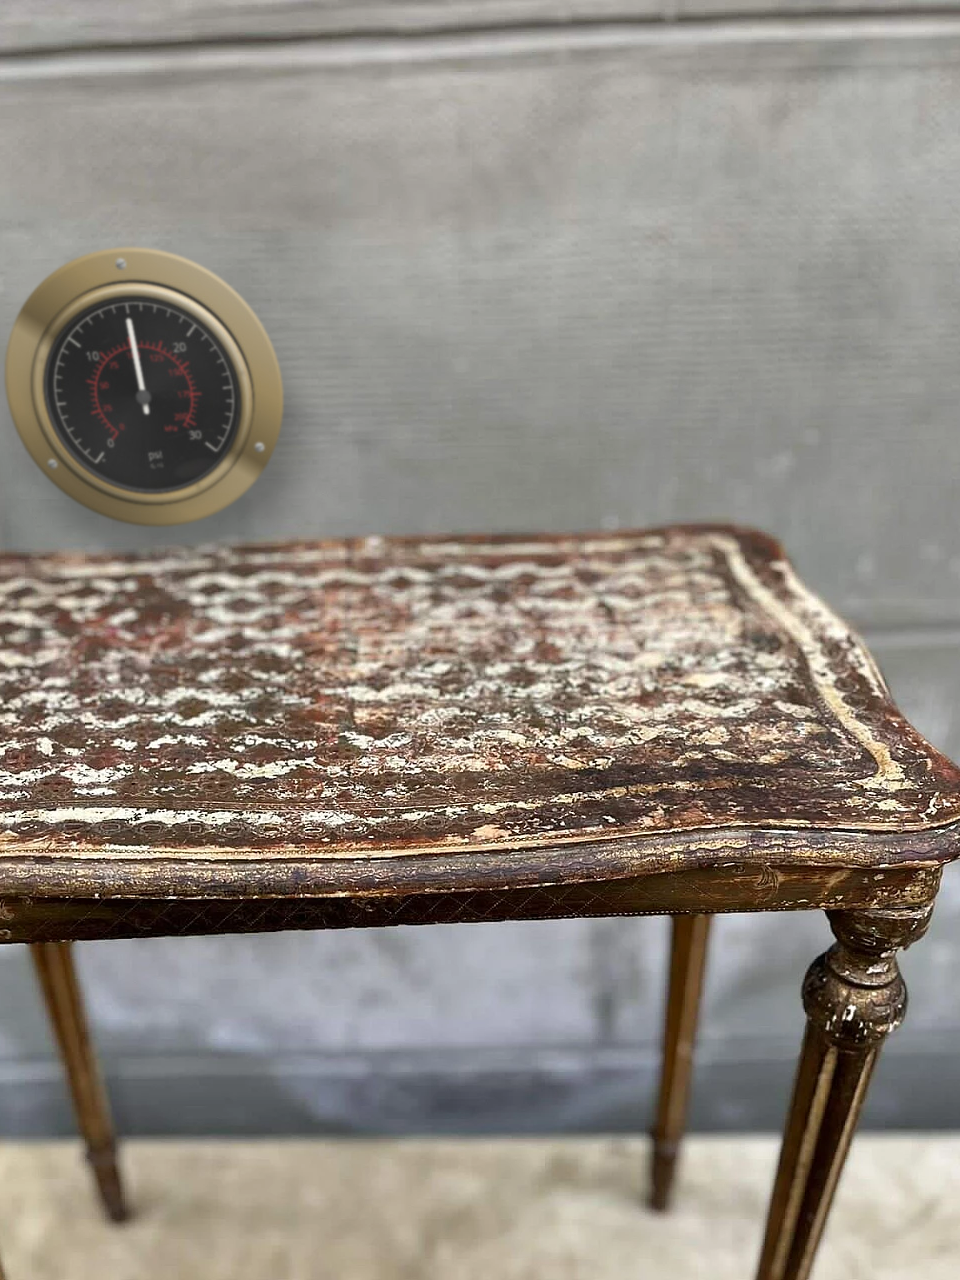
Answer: 15
